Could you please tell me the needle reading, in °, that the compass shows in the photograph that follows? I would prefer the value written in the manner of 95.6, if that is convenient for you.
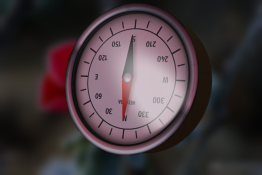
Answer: 0
